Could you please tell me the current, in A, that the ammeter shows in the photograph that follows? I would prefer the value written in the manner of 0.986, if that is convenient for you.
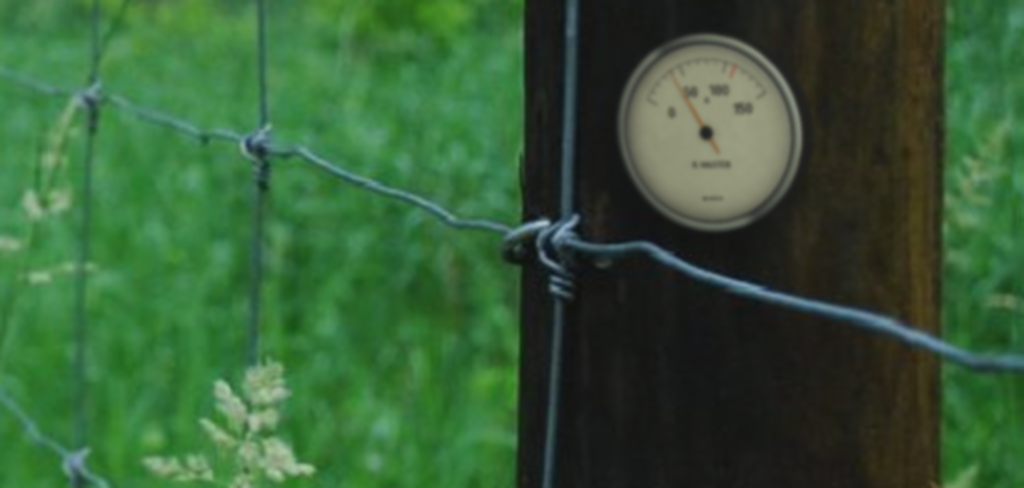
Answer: 40
